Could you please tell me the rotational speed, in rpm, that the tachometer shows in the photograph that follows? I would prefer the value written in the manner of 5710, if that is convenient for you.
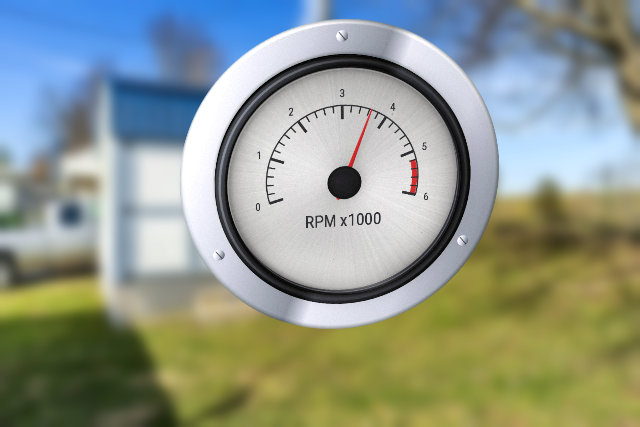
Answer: 3600
